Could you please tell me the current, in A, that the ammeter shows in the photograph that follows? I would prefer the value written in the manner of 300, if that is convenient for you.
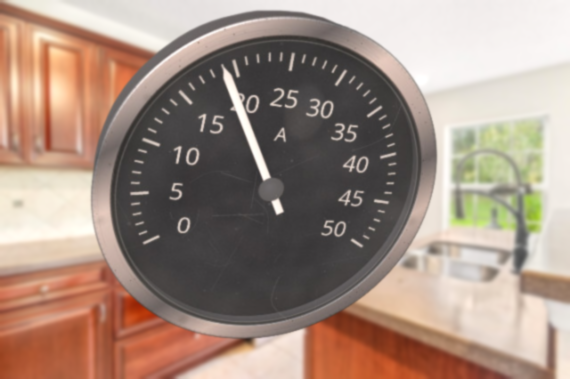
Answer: 19
